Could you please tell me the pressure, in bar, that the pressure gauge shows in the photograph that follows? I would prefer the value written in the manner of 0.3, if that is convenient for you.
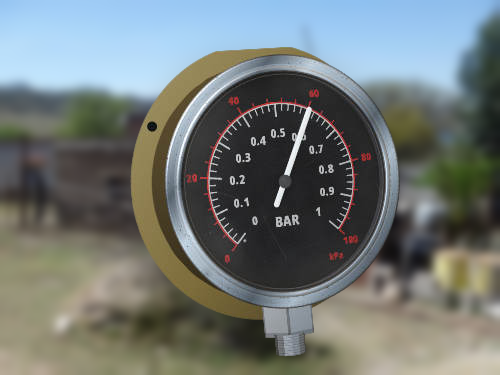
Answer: 0.6
